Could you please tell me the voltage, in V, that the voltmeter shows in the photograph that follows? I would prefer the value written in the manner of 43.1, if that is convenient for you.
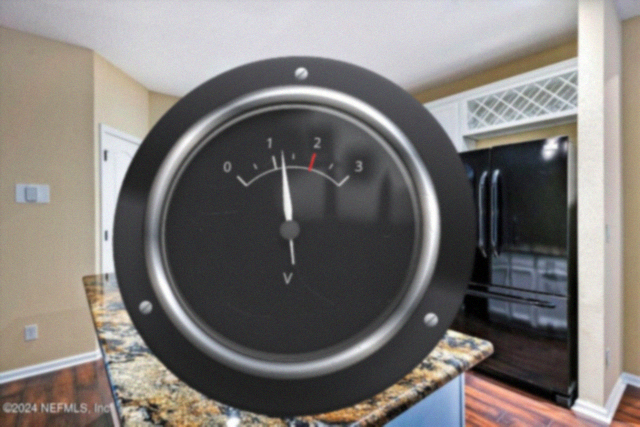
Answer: 1.25
